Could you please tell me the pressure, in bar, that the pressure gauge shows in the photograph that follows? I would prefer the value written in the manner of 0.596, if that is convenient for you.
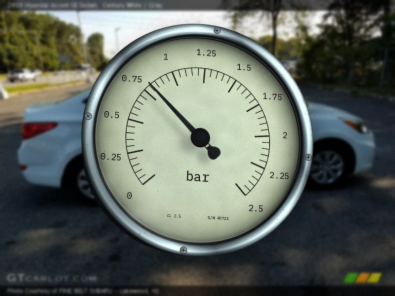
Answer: 0.8
